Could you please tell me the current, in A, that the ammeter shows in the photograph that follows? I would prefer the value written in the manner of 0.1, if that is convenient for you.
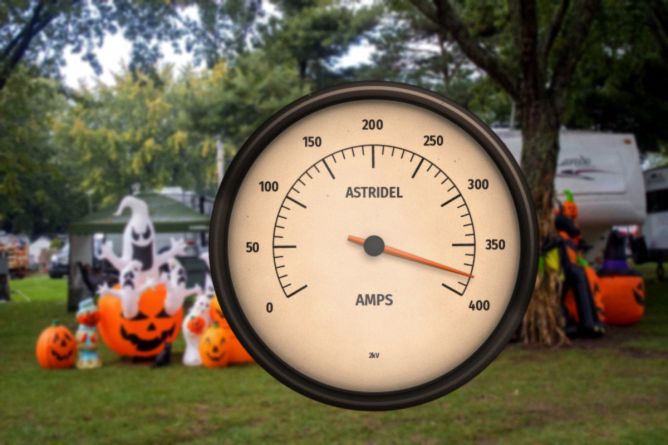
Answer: 380
